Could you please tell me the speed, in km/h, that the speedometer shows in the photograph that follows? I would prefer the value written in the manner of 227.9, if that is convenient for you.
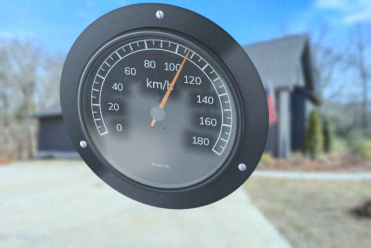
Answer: 107.5
